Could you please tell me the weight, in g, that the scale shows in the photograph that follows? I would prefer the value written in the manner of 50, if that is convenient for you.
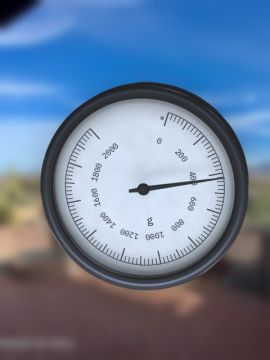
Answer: 420
